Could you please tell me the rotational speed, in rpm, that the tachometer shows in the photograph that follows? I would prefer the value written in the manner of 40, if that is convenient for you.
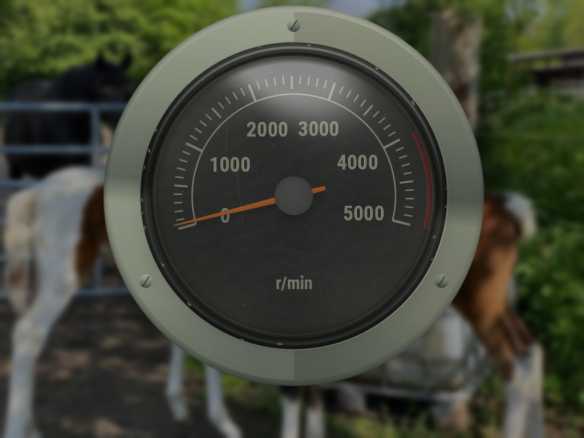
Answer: 50
